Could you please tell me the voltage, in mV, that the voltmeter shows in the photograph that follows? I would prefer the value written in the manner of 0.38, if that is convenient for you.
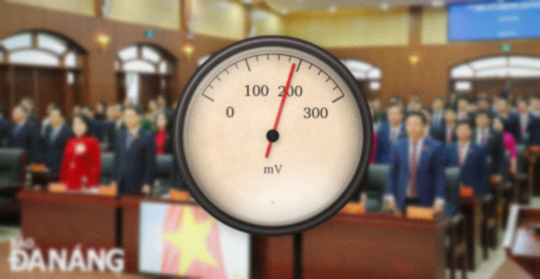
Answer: 190
